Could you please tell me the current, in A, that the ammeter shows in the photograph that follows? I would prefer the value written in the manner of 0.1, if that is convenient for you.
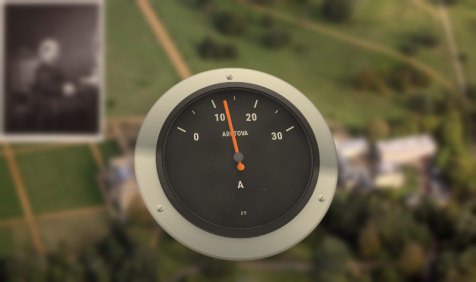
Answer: 12.5
